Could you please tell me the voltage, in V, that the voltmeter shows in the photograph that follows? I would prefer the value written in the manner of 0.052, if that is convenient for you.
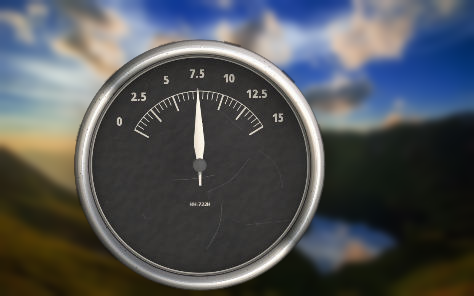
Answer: 7.5
